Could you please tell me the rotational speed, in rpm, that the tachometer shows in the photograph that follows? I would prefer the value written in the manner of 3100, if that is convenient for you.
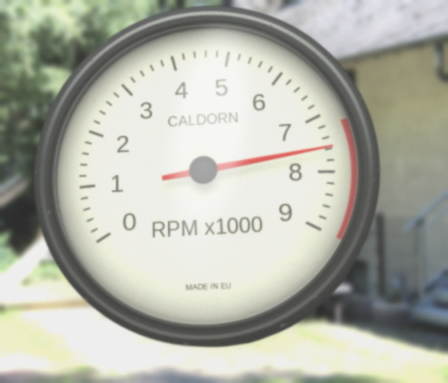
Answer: 7600
